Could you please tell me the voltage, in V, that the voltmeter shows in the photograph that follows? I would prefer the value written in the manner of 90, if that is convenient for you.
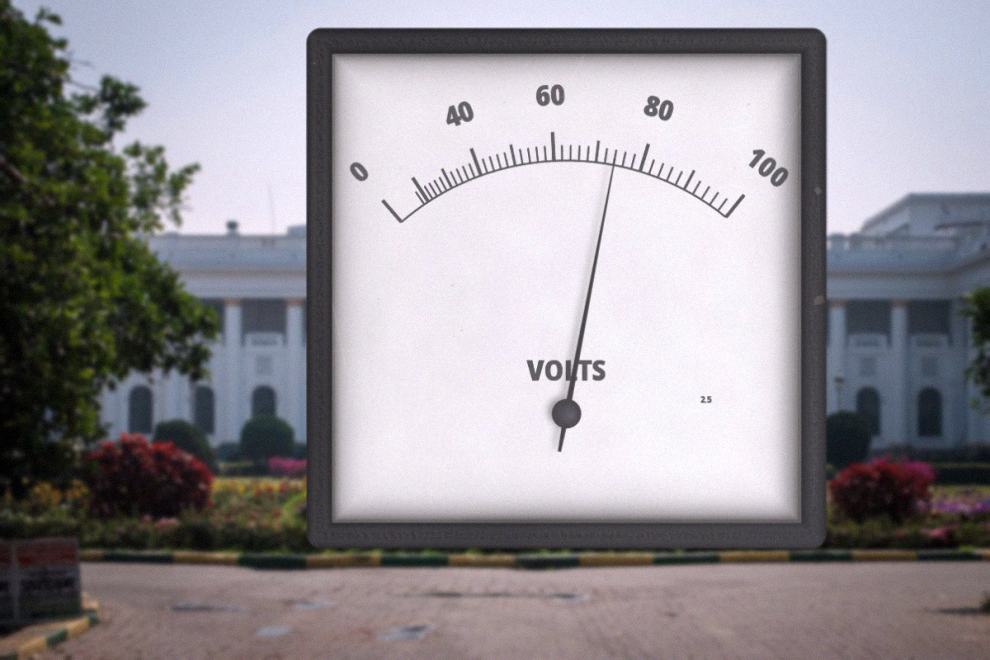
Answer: 74
